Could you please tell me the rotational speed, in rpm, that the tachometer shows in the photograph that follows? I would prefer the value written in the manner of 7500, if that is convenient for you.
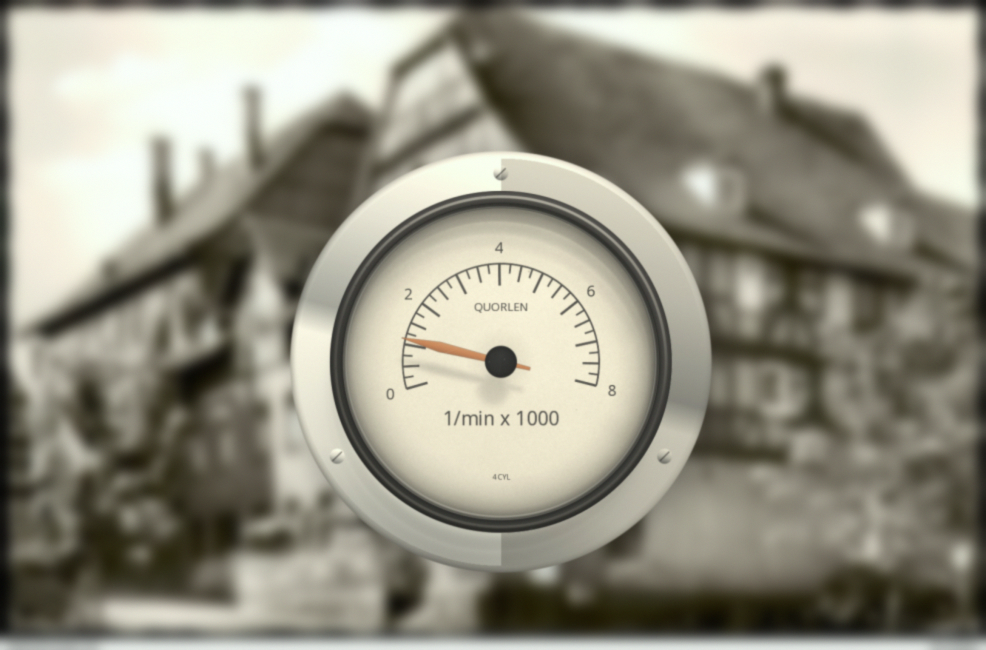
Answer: 1125
